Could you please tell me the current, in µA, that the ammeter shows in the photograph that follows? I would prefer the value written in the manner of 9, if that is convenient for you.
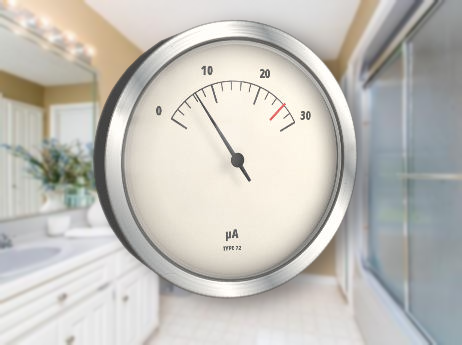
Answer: 6
